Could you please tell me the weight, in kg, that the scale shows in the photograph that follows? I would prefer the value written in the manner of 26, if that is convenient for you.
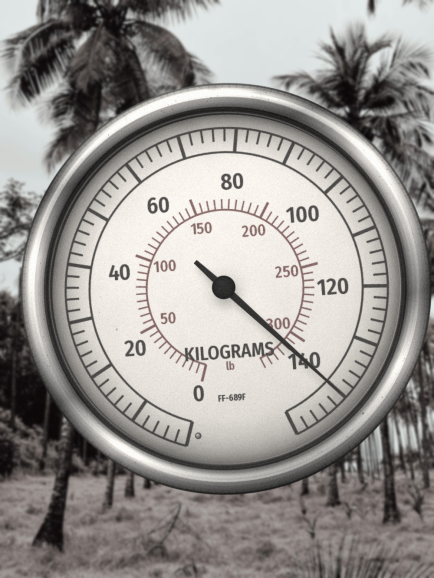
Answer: 140
